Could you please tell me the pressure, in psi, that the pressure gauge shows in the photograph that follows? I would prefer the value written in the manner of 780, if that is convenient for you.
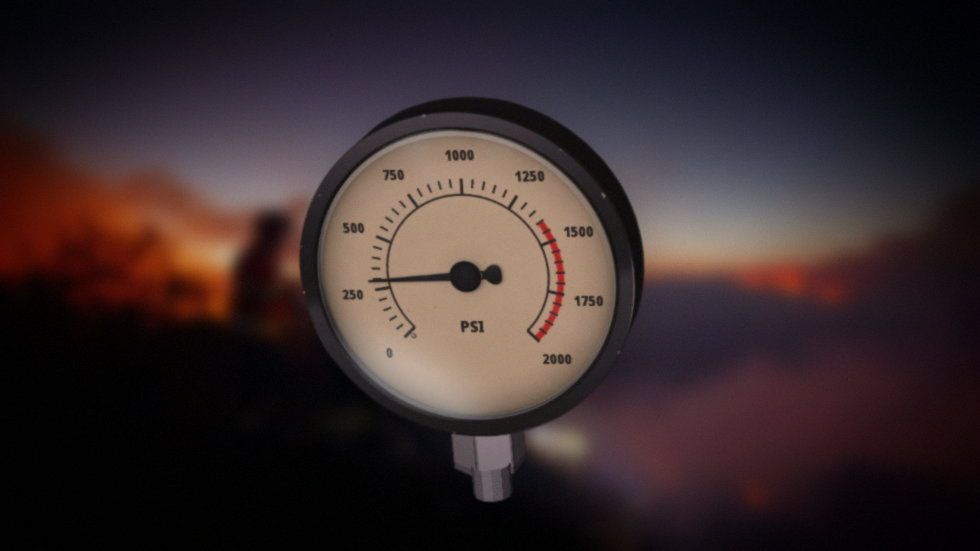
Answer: 300
